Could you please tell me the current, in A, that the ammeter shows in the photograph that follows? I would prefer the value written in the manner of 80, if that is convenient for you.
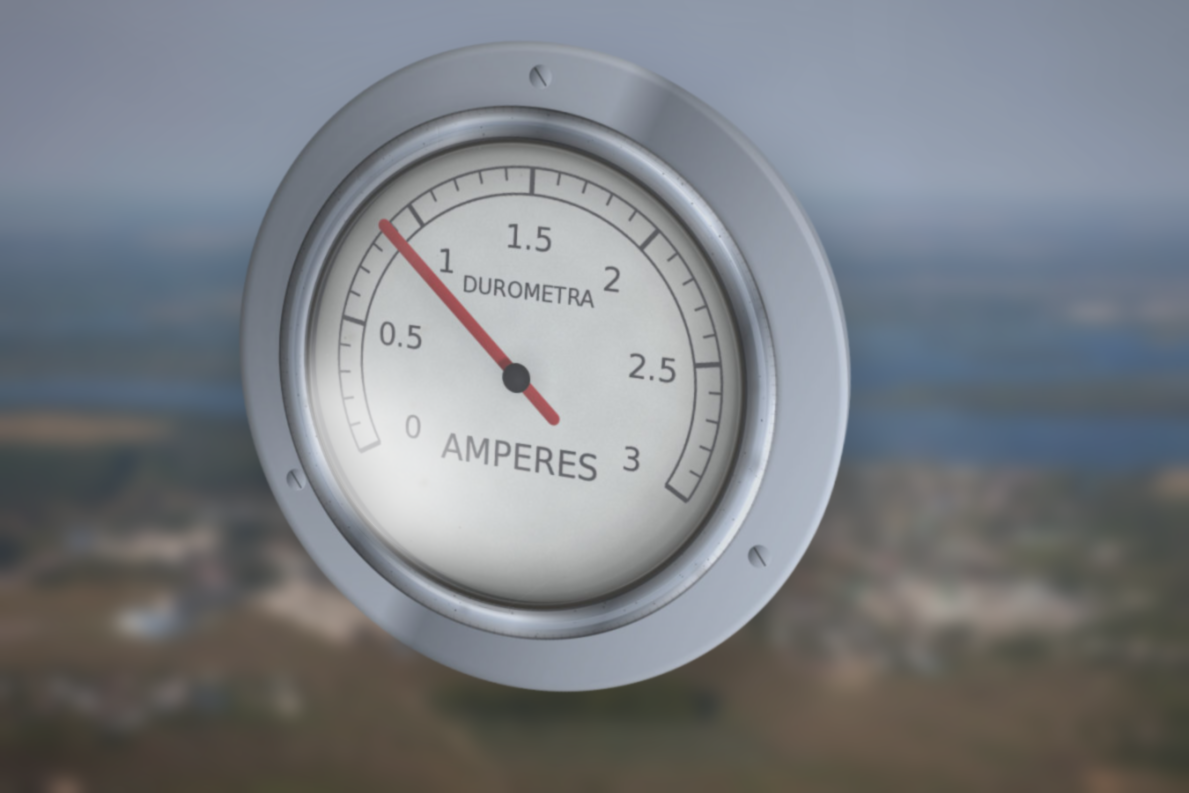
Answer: 0.9
